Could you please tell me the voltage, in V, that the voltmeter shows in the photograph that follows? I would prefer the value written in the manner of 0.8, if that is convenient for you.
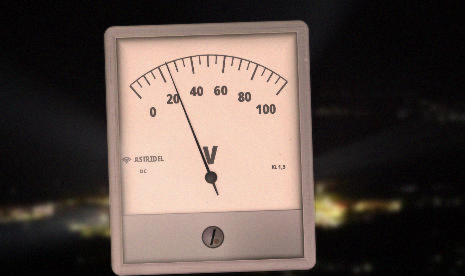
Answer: 25
